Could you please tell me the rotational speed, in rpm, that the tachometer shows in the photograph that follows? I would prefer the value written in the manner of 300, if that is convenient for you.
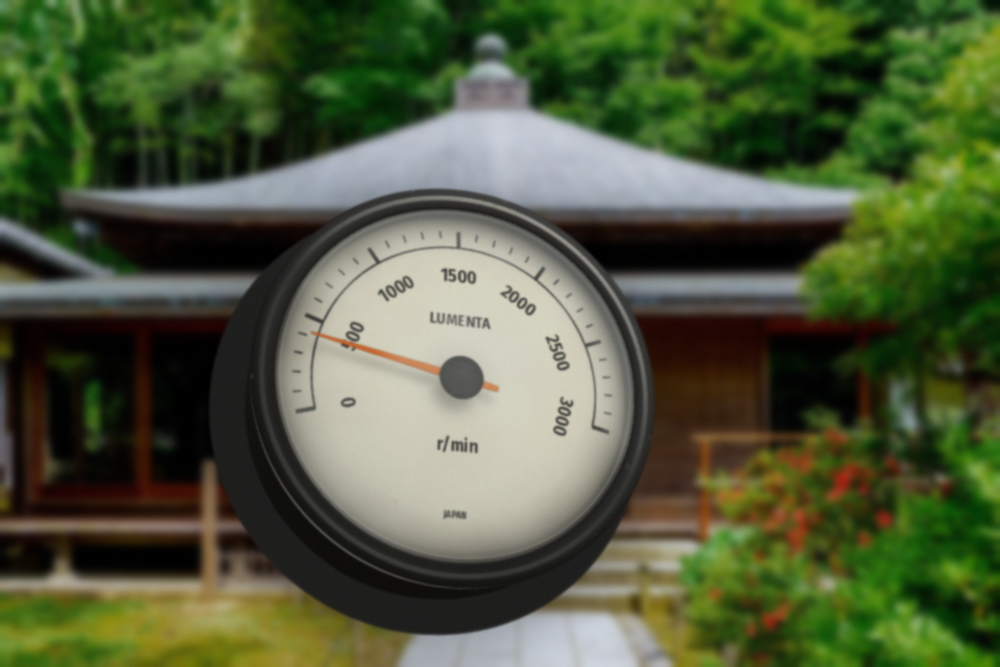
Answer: 400
